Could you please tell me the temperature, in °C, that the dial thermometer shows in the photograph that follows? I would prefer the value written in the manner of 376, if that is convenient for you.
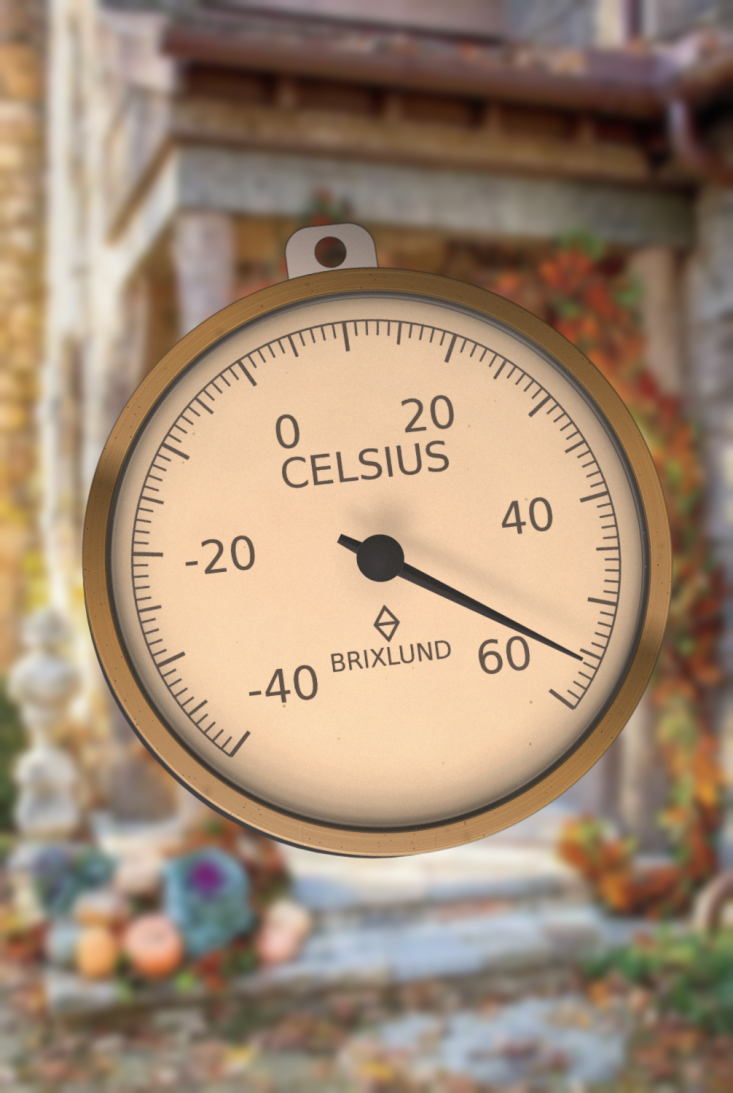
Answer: 56
